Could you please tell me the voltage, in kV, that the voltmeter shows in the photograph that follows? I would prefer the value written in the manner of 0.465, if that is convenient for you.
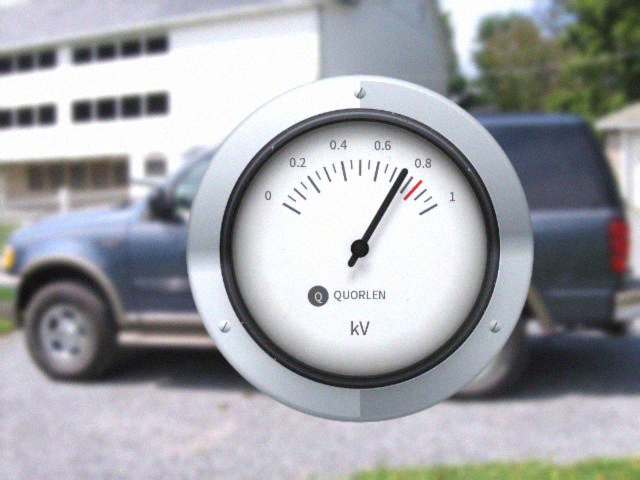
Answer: 0.75
